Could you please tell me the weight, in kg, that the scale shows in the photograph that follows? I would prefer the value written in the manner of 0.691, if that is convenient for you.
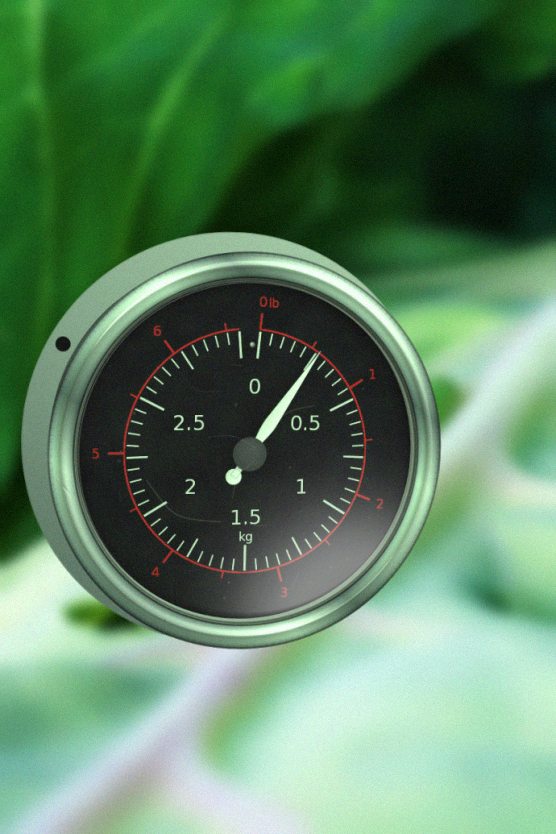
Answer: 0.25
